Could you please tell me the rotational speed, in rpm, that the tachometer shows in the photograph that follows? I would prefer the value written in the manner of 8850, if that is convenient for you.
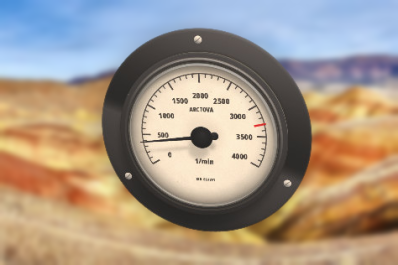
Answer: 400
